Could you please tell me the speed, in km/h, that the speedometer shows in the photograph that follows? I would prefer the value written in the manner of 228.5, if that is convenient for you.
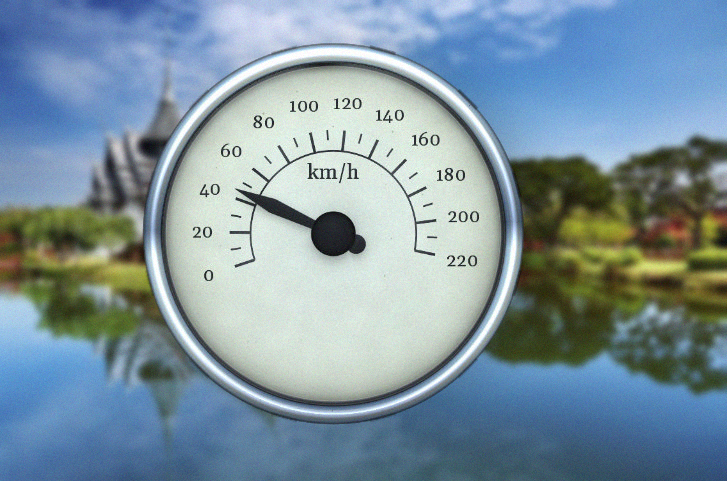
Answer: 45
